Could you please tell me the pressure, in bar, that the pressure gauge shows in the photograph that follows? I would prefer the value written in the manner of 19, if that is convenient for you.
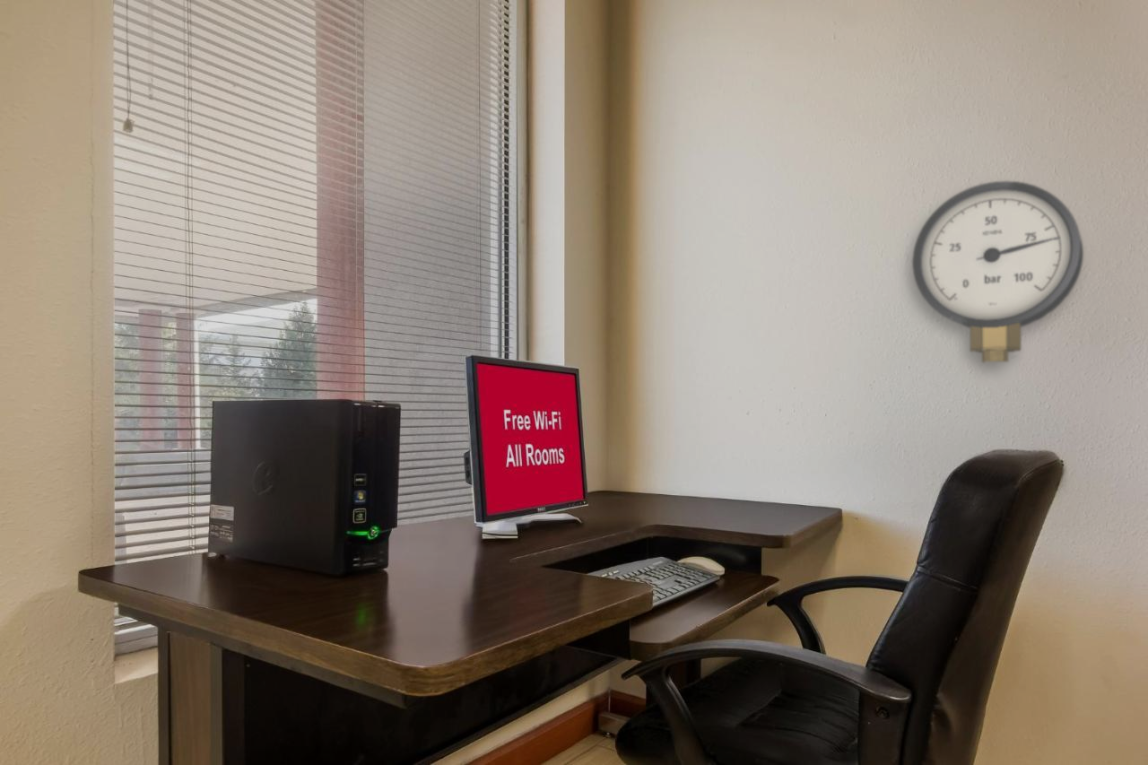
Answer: 80
